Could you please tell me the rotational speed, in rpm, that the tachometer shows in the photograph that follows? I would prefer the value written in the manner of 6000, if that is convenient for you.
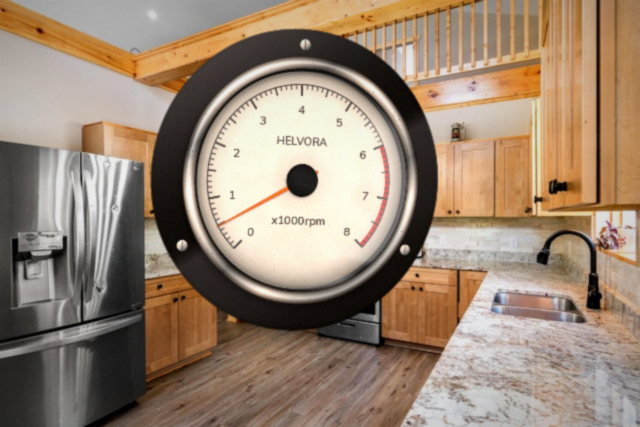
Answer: 500
